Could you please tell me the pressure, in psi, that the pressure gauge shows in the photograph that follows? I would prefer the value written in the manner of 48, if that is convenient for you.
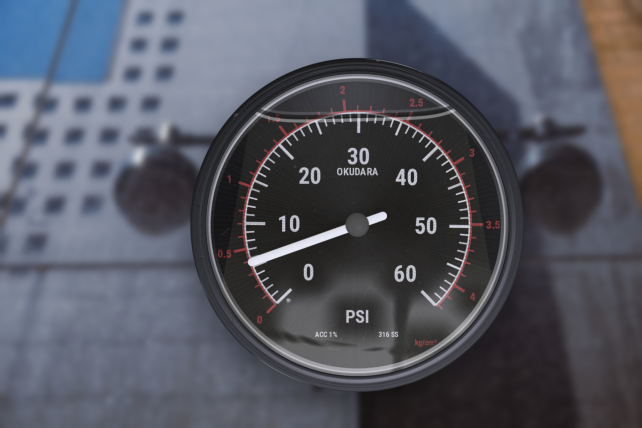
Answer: 5.5
